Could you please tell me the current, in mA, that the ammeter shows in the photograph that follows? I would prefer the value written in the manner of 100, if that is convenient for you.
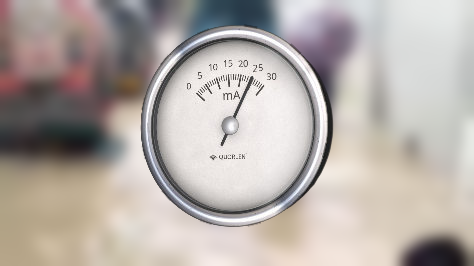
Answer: 25
